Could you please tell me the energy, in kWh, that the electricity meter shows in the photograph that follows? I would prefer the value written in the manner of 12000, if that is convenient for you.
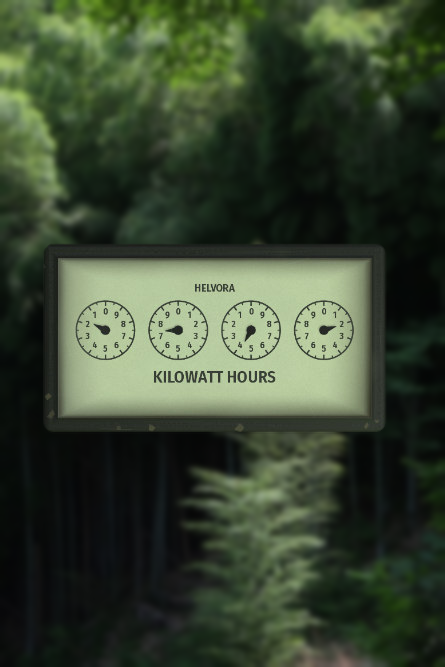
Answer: 1742
